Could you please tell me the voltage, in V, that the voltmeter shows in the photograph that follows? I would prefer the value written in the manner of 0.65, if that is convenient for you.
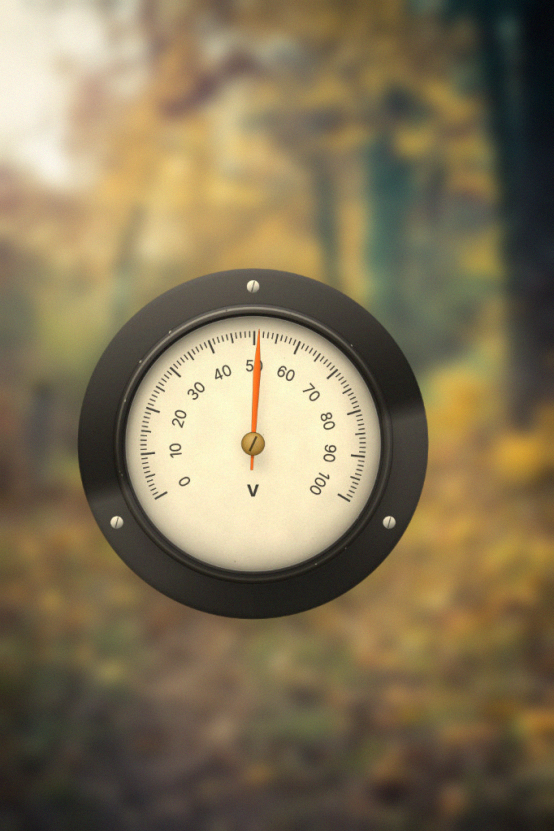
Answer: 51
